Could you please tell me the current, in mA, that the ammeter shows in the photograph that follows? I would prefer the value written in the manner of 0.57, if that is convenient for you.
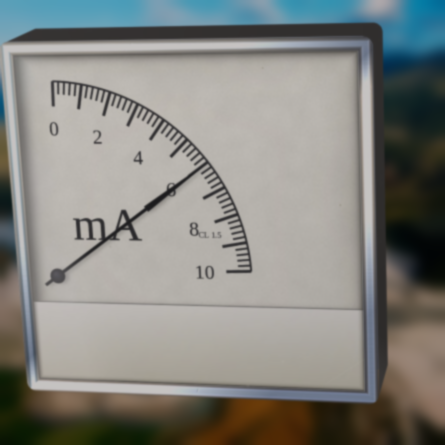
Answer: 6
